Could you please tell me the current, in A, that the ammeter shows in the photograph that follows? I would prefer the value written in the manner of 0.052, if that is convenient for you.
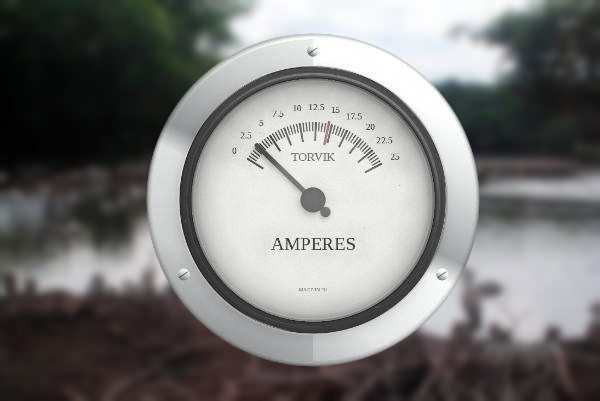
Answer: 2.5
